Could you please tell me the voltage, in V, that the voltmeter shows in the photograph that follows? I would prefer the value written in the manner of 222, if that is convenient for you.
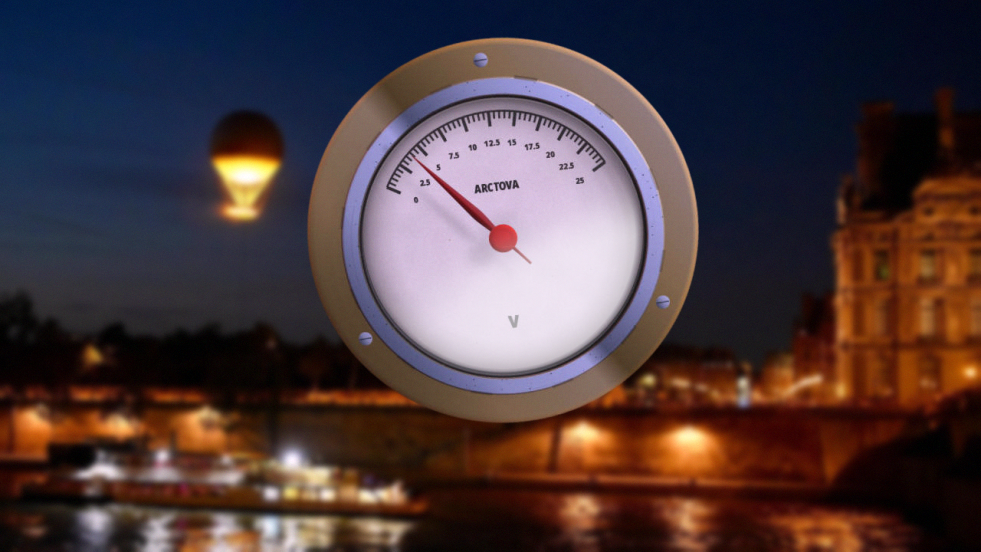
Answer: 4
